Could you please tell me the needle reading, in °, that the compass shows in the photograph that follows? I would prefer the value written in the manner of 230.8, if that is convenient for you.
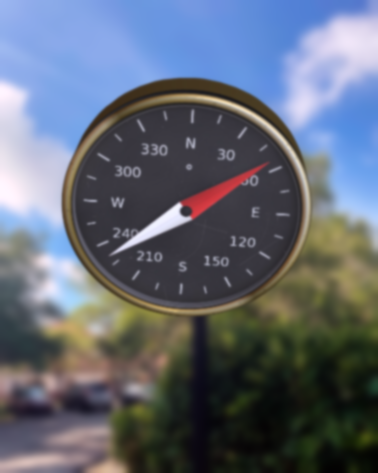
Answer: 52.5
